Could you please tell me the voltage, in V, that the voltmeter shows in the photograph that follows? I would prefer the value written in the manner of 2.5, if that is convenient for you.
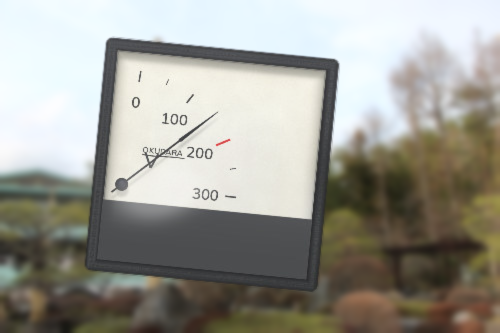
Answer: 150
